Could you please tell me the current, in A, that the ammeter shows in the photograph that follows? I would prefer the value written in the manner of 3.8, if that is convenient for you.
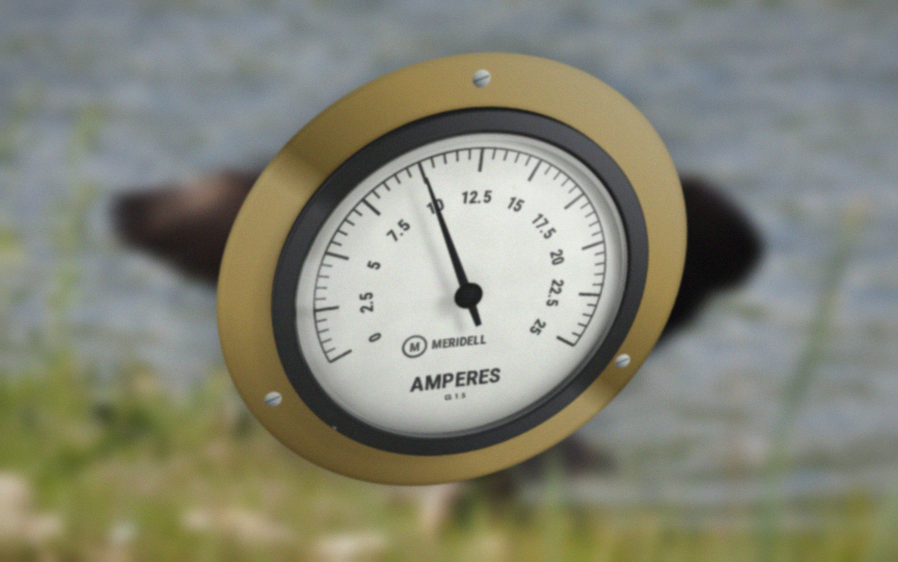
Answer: 10
